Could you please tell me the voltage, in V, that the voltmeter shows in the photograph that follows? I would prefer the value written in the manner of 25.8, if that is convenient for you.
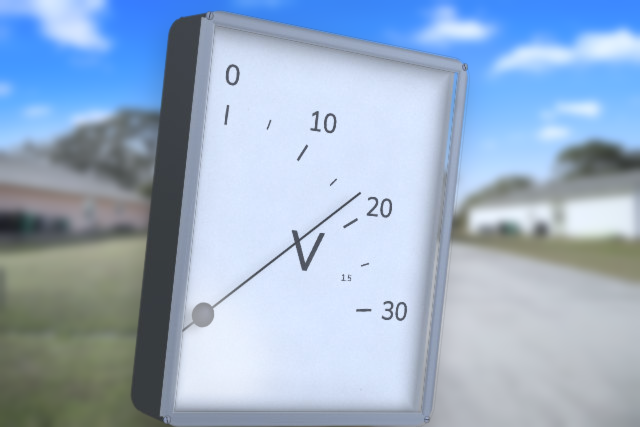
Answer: 17.5
